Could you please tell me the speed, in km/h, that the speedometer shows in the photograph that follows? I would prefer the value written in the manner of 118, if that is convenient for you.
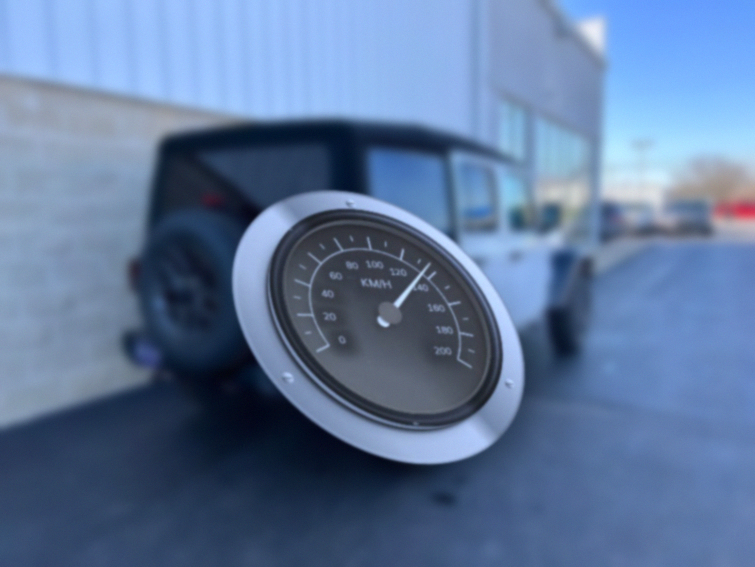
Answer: 135
